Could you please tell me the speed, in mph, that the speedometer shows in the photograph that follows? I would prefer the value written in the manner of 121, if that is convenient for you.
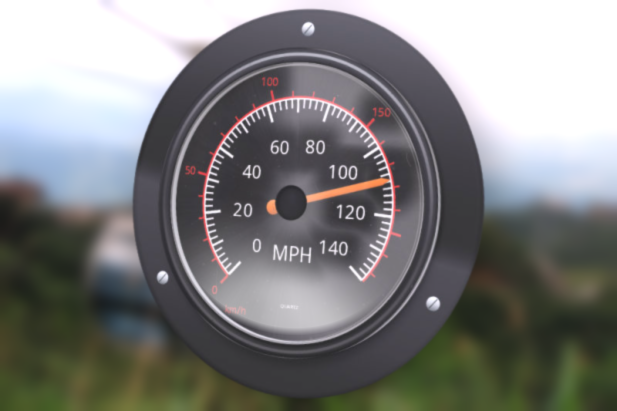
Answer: 110
